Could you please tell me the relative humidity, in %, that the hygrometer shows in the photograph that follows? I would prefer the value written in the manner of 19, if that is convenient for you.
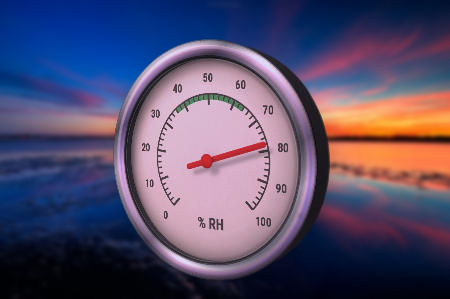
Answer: 78
